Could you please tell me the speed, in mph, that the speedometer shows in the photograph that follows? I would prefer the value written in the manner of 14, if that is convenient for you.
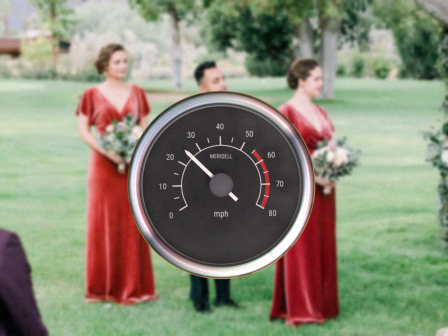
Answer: 25
